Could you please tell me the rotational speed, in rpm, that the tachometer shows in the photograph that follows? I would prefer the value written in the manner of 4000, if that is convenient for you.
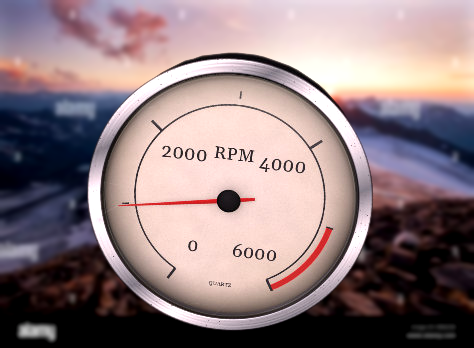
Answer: 1000
